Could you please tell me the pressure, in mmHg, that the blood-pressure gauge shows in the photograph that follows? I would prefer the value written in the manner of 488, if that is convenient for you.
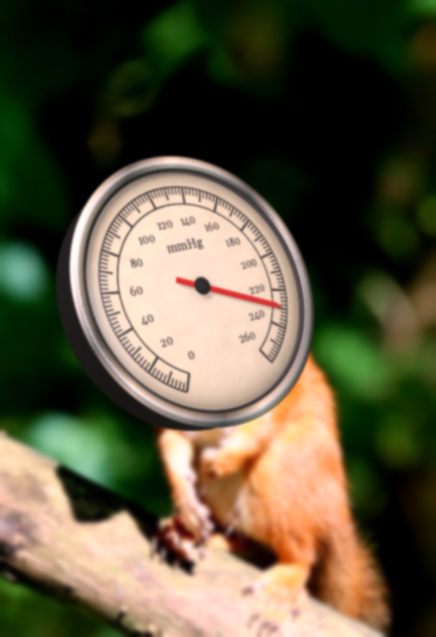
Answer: 230
